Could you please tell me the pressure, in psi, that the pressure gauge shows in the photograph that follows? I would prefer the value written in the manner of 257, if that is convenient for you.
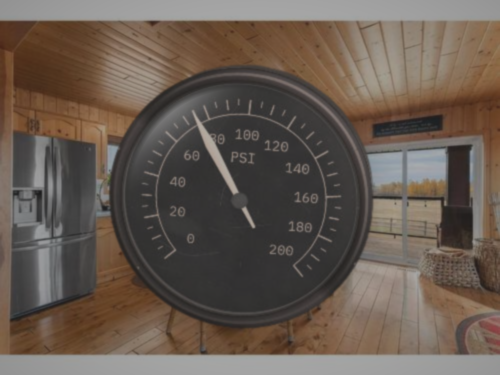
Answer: 75
